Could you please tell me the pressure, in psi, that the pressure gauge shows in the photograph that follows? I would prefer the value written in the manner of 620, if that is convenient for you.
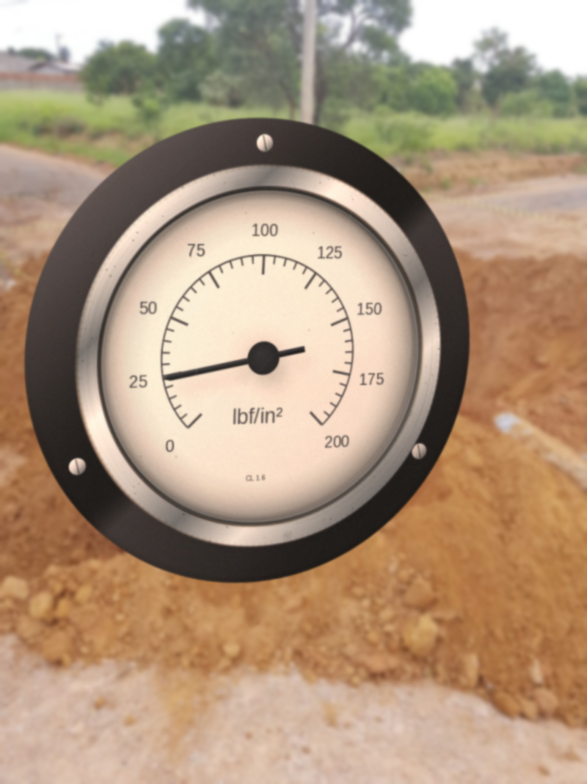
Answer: 25
